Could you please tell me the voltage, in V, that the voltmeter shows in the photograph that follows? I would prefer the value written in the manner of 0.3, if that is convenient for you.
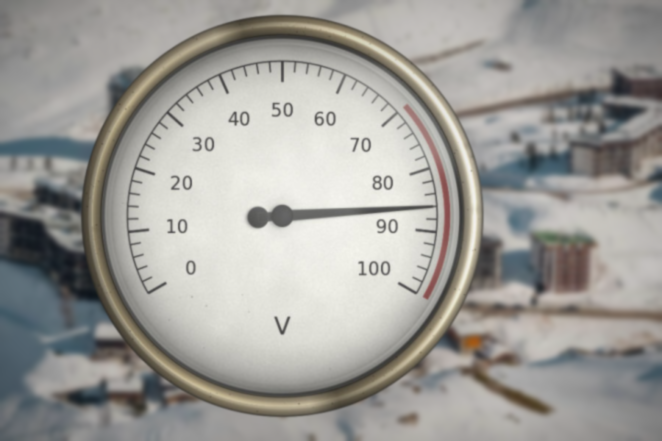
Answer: 86
